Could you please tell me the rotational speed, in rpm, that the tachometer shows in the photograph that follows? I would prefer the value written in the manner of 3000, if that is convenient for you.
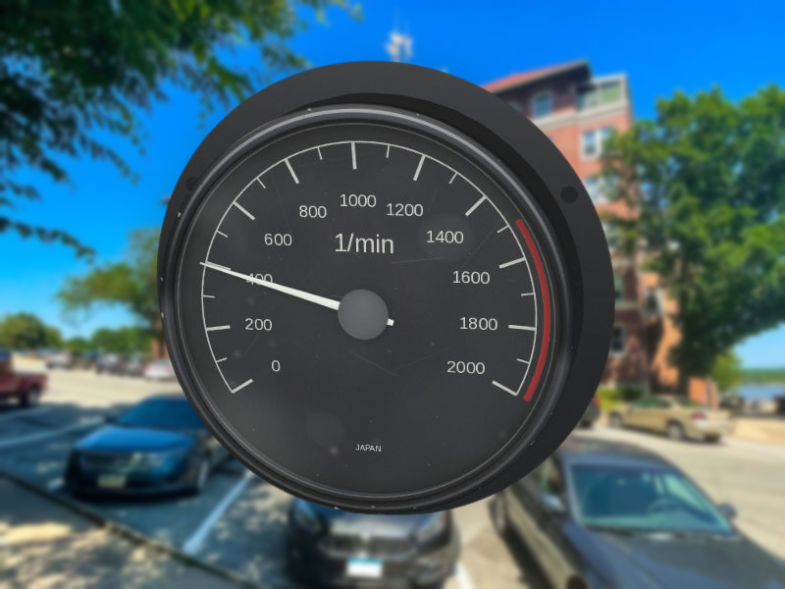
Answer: 400
